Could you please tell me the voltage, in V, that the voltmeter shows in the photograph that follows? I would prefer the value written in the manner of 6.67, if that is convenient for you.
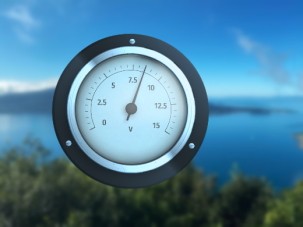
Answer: 8.5
